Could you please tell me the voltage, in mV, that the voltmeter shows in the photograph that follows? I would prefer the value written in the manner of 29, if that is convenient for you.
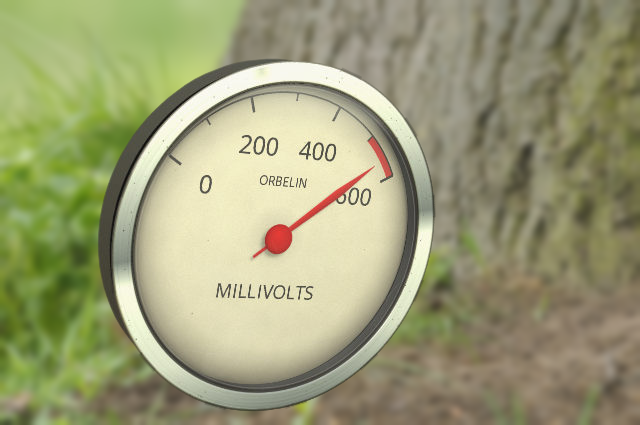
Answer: 550
